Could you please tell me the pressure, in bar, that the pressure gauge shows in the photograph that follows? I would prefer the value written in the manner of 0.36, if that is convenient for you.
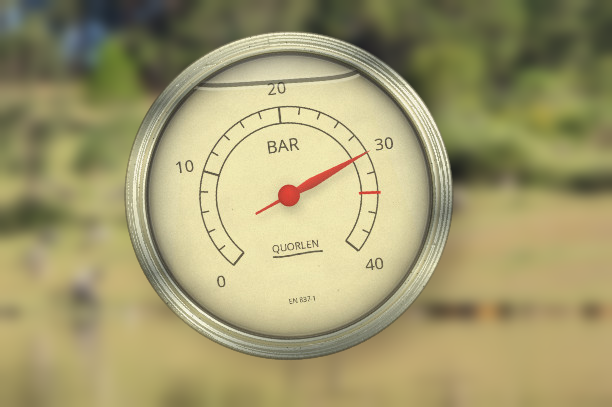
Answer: 30
